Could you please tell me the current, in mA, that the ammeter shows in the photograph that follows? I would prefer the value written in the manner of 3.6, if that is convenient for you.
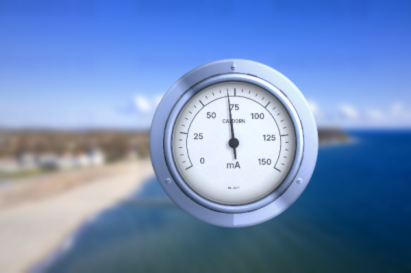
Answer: 70
